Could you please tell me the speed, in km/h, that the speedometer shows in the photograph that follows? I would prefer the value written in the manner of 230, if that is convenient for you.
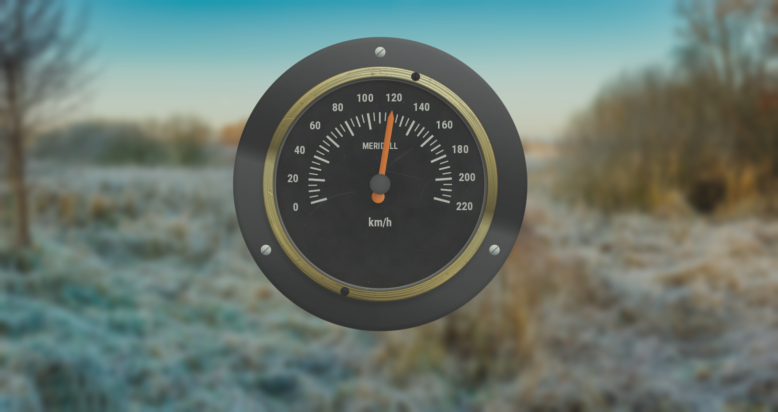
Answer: 120
